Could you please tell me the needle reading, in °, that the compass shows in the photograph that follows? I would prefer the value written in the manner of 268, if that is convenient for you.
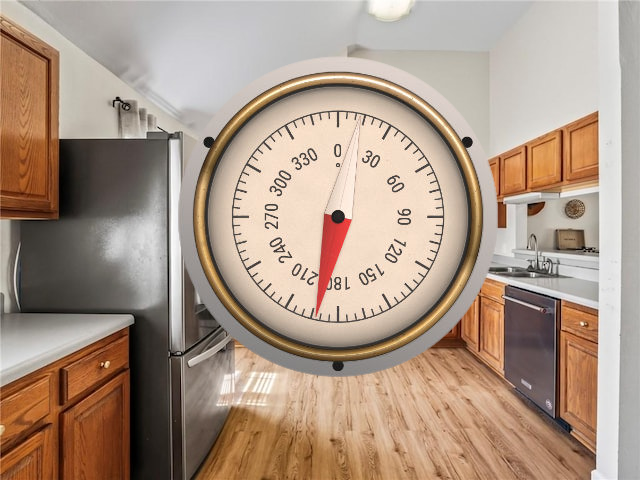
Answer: 192.5
